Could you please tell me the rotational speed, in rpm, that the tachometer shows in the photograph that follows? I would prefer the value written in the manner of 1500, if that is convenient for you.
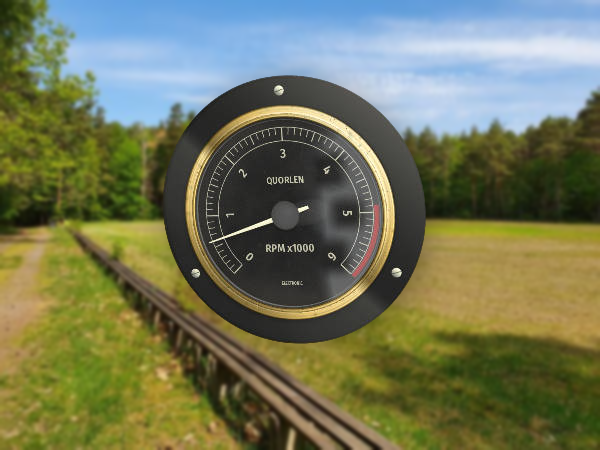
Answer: 600
